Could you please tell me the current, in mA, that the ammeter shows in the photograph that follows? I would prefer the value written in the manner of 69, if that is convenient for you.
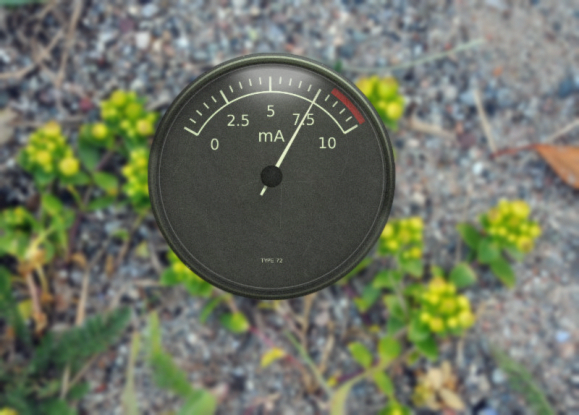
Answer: 7.5
